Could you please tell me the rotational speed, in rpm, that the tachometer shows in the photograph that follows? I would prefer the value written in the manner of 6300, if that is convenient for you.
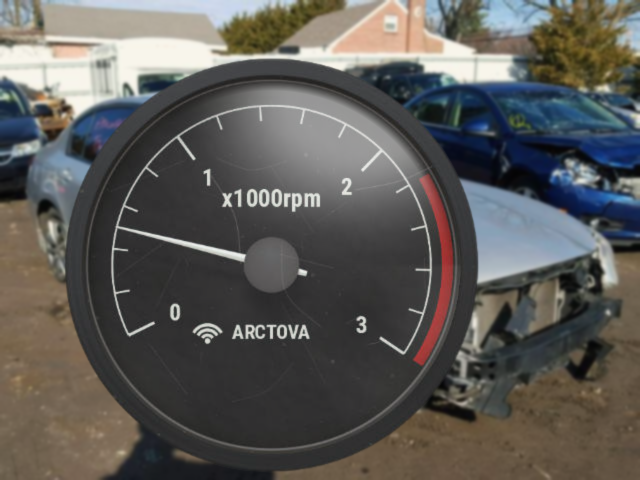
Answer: 500
